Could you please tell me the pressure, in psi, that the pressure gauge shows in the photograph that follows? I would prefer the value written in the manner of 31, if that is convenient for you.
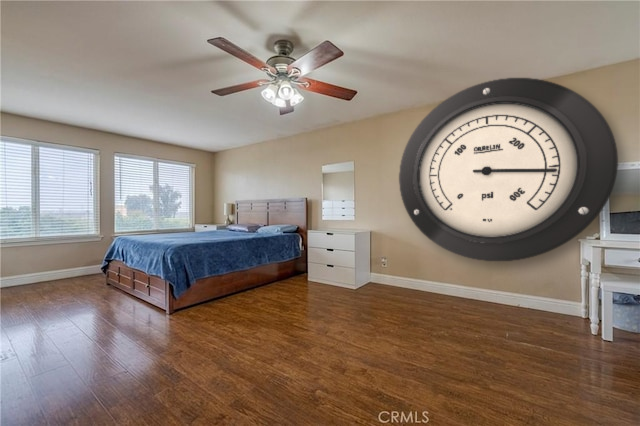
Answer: 255
